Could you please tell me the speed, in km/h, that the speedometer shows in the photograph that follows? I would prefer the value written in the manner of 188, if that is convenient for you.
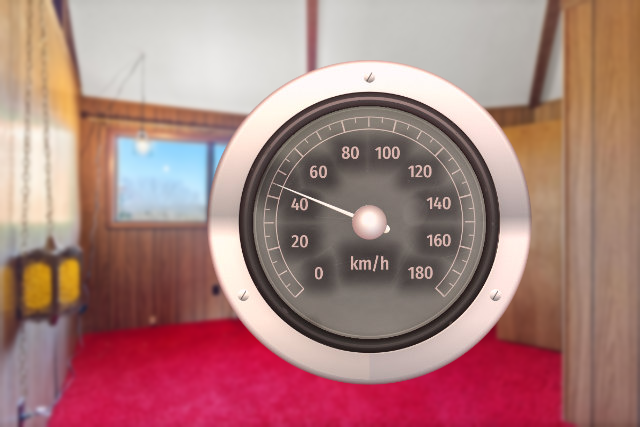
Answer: 45
